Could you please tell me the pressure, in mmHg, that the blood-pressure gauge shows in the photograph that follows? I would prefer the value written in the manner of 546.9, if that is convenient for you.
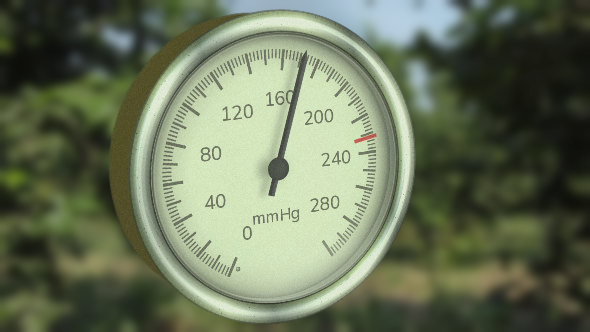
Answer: 170
